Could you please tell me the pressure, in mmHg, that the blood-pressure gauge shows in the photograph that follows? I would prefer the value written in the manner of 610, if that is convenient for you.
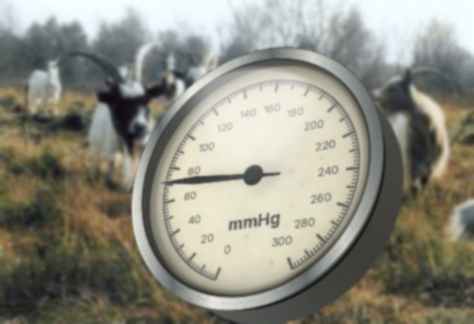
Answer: 70
